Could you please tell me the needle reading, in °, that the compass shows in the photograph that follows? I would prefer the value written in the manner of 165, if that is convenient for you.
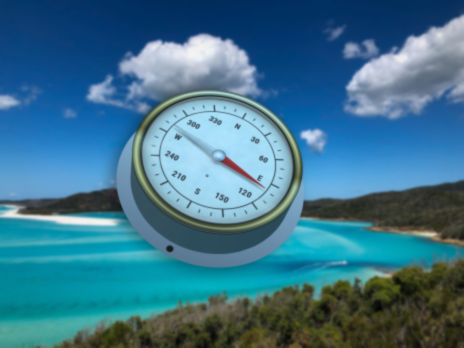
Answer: 100
